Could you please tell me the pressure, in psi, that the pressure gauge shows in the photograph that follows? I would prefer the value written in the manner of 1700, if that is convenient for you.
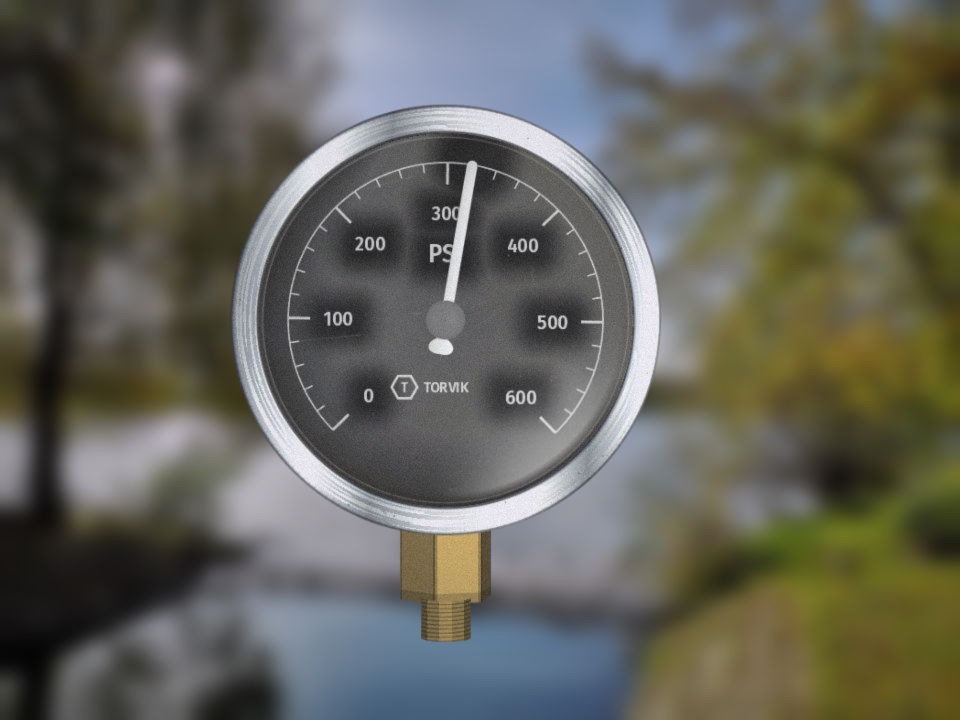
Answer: 320
